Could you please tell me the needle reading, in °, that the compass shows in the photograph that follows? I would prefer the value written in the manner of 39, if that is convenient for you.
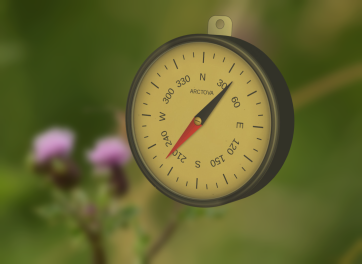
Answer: 220
